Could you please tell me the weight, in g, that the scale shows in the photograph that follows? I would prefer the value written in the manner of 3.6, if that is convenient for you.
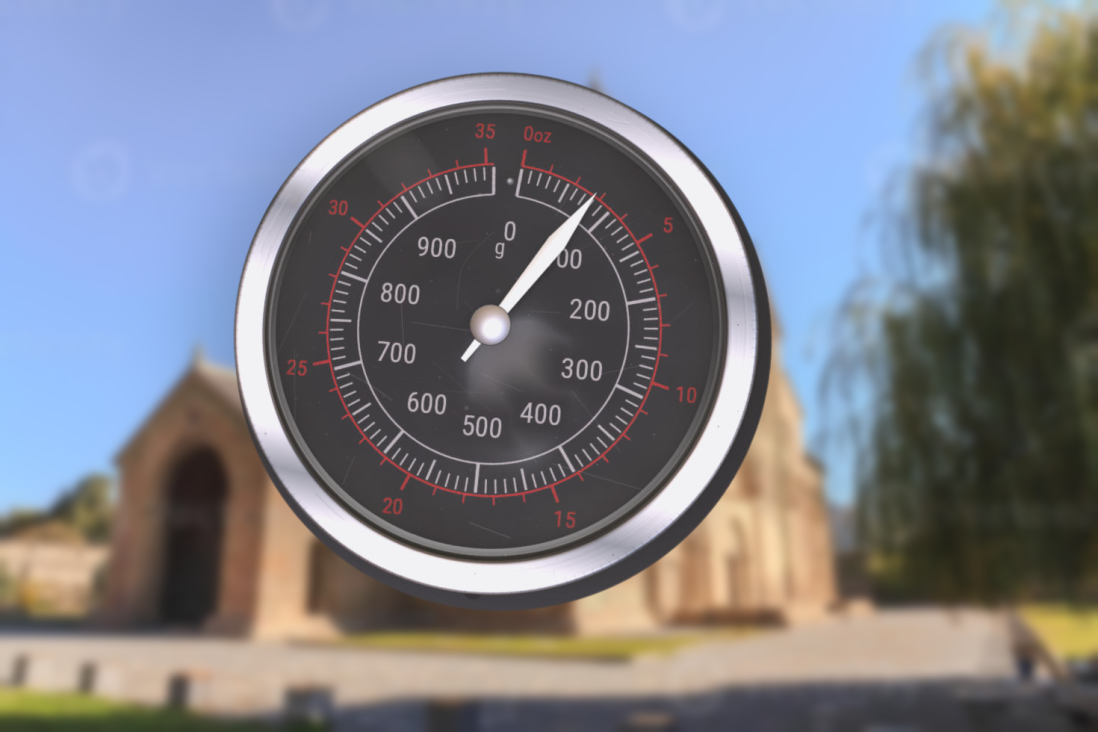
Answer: 80
